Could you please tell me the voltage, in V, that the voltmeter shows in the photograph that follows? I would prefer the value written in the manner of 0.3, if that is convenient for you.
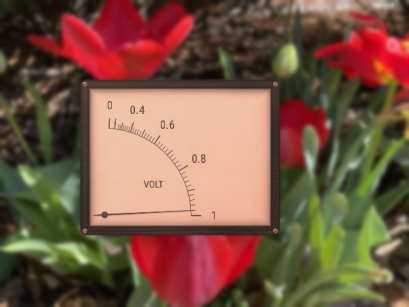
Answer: 0.98
